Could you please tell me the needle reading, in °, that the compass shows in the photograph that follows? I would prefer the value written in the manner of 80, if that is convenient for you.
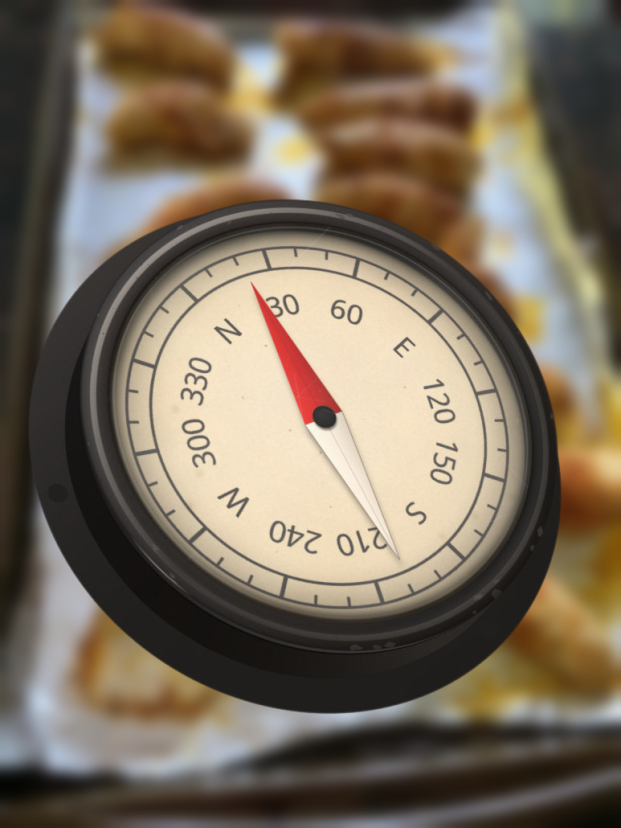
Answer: 20
